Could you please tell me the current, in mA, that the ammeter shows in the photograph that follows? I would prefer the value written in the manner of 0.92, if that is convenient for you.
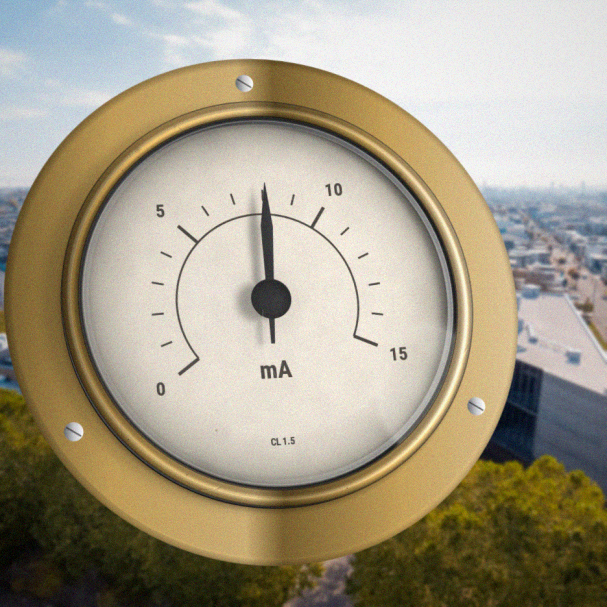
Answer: 8
